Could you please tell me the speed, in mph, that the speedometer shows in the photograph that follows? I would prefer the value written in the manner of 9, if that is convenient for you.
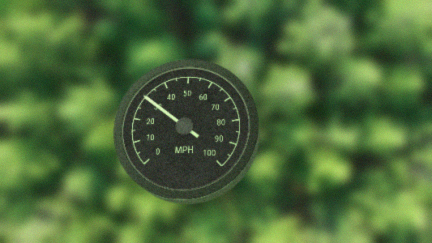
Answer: 30
